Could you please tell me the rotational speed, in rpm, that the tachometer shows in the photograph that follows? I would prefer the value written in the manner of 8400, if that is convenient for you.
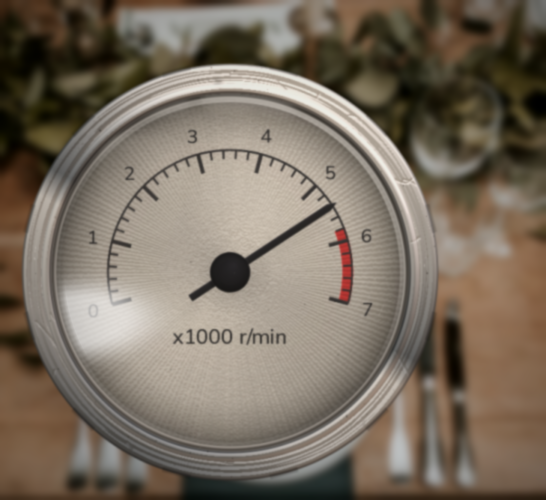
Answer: 5400
